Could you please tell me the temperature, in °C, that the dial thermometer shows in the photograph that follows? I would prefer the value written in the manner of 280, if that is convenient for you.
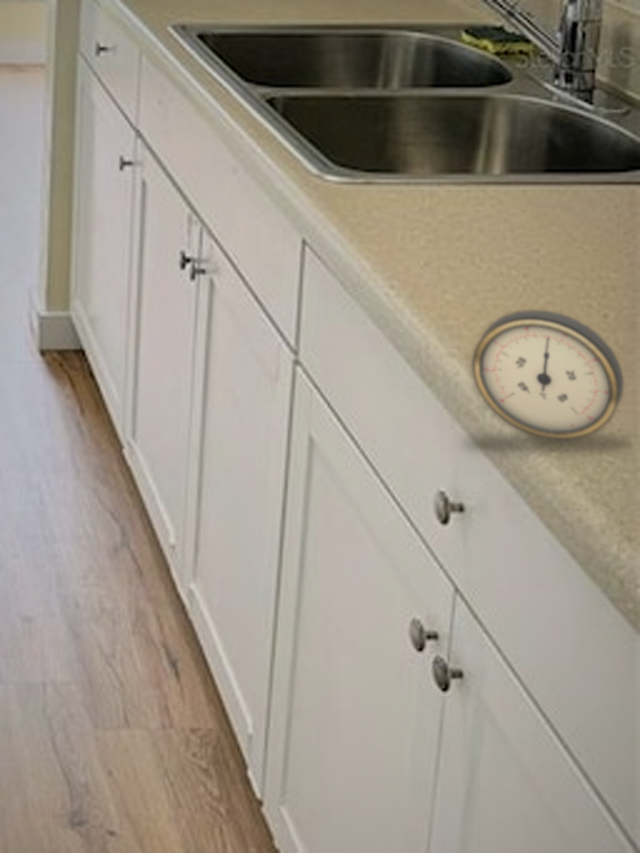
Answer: 0
